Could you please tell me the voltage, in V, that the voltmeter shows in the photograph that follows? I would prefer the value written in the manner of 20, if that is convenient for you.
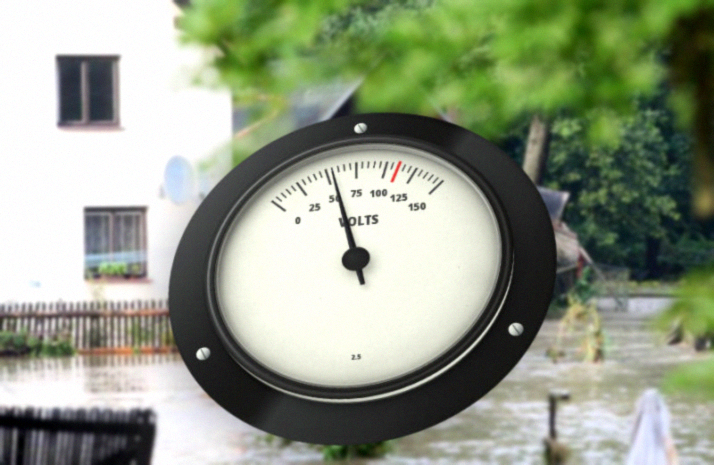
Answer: 55
